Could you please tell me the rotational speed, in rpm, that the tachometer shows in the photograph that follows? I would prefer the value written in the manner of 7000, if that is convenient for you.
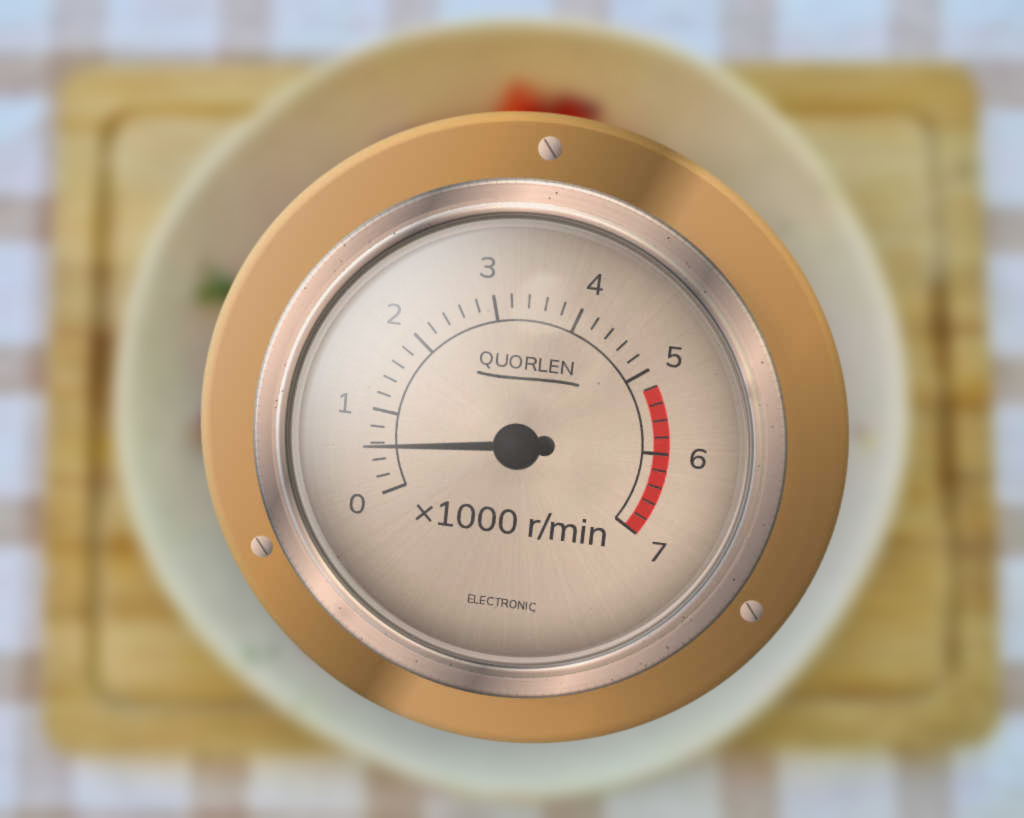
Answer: 600
